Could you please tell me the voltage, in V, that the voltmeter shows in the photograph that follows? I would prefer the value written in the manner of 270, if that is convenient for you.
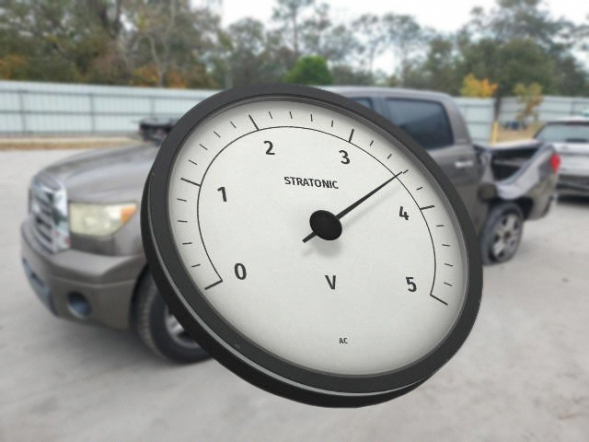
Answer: 3.6
